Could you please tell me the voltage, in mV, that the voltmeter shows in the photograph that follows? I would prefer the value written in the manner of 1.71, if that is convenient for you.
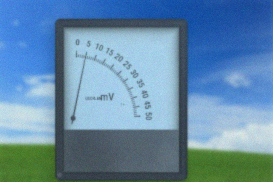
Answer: 5
